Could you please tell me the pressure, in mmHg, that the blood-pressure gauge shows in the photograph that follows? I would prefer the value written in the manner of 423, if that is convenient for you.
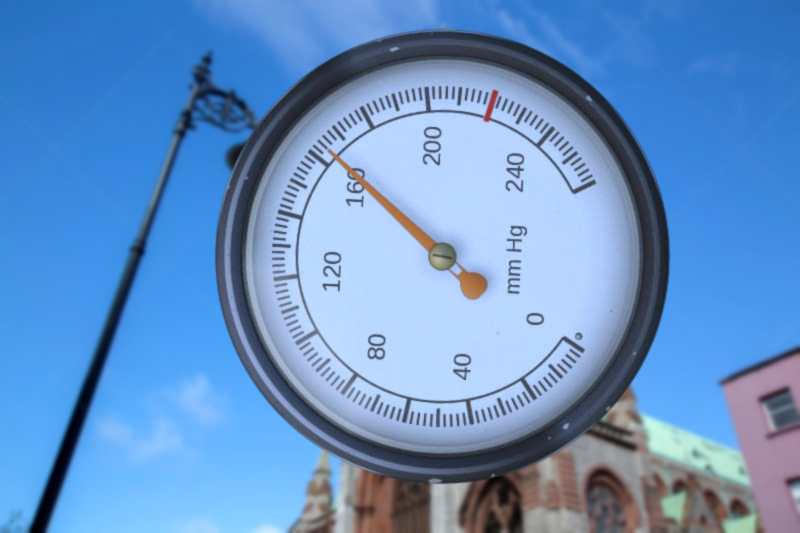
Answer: 164
